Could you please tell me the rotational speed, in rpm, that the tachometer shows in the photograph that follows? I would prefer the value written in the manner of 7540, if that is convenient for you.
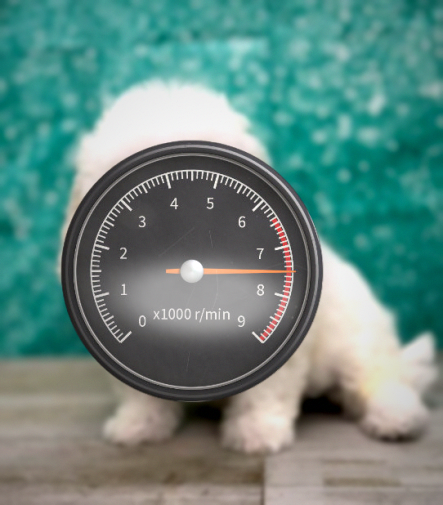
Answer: 7500
